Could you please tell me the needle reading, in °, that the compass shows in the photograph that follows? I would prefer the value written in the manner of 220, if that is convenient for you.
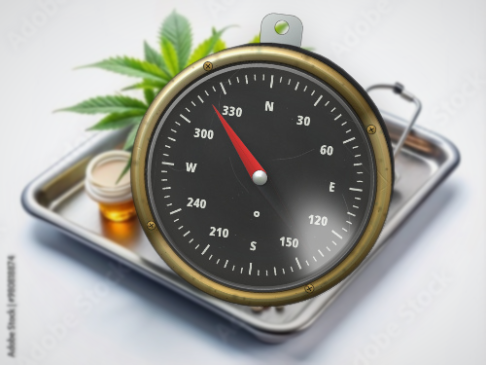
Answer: 320
